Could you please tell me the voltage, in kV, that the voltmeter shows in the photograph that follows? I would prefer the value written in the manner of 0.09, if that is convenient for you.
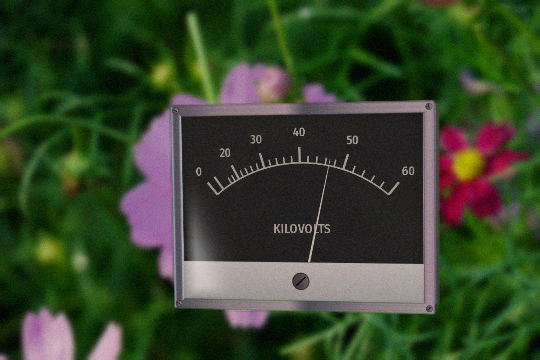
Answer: 47
